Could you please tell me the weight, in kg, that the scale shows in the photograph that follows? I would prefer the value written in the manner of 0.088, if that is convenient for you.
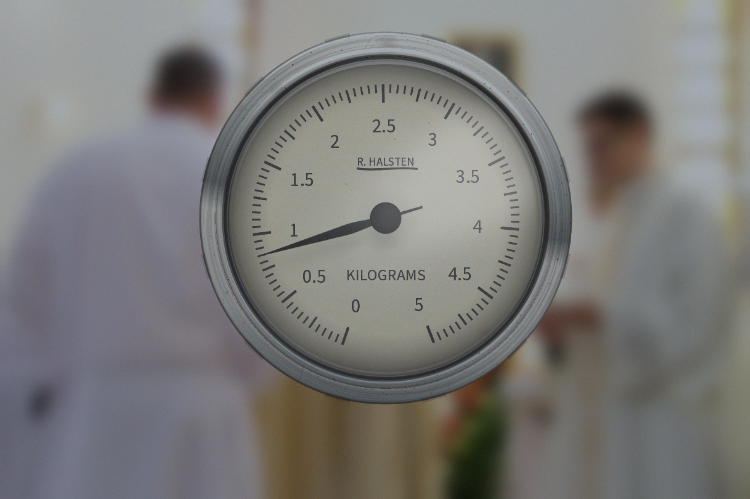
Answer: 0.85
